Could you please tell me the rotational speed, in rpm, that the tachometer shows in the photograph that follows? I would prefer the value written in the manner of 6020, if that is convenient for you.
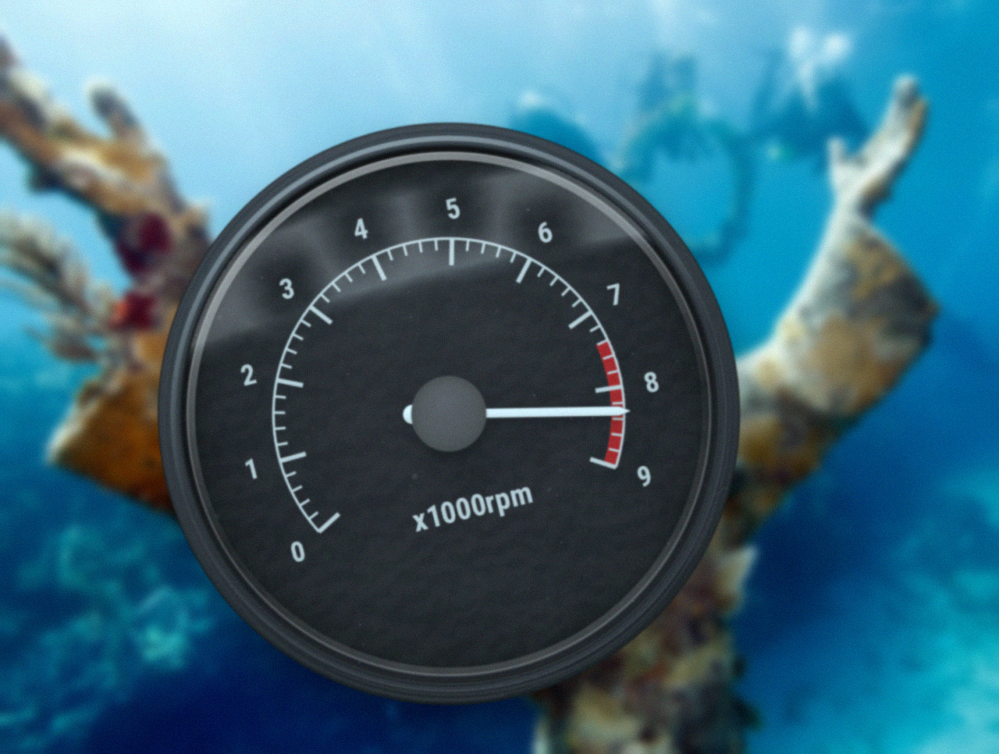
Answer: 8300
